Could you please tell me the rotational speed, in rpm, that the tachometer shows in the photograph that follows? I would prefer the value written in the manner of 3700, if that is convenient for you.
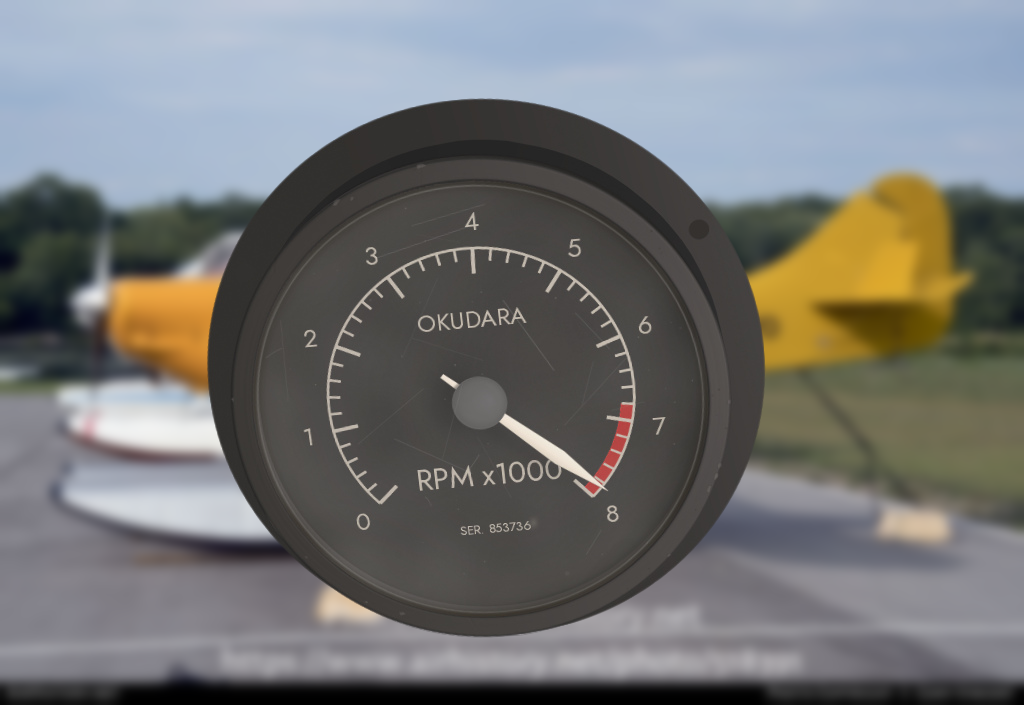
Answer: 7800
